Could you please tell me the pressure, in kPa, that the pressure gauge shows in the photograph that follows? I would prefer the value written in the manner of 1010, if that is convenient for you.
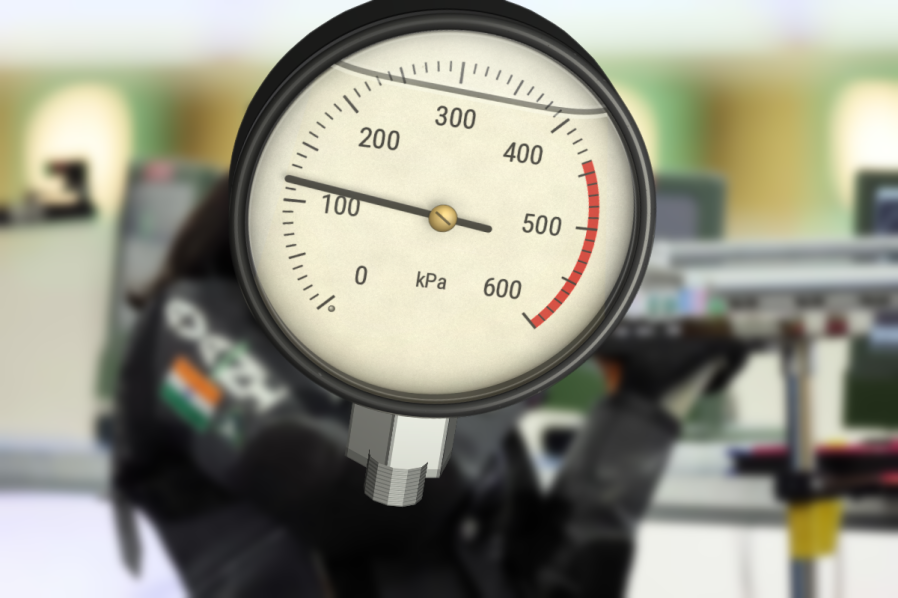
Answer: 120
